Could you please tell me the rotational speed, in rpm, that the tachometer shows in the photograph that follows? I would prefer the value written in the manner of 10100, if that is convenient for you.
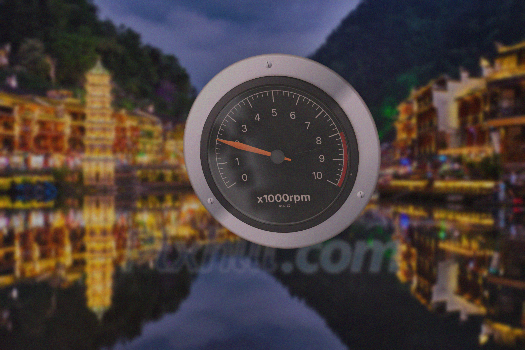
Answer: 2000
